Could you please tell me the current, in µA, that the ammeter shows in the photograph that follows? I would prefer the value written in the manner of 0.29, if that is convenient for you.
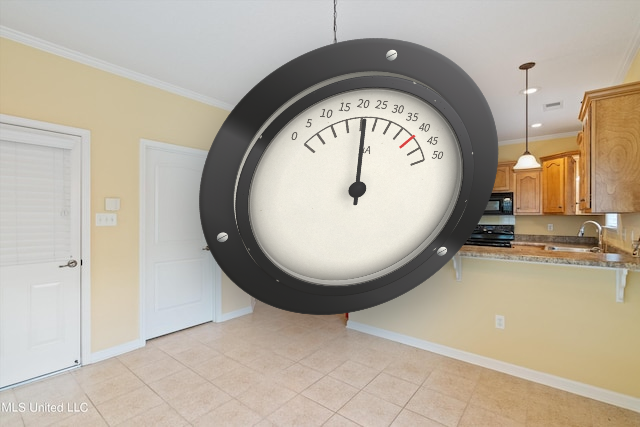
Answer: 20
